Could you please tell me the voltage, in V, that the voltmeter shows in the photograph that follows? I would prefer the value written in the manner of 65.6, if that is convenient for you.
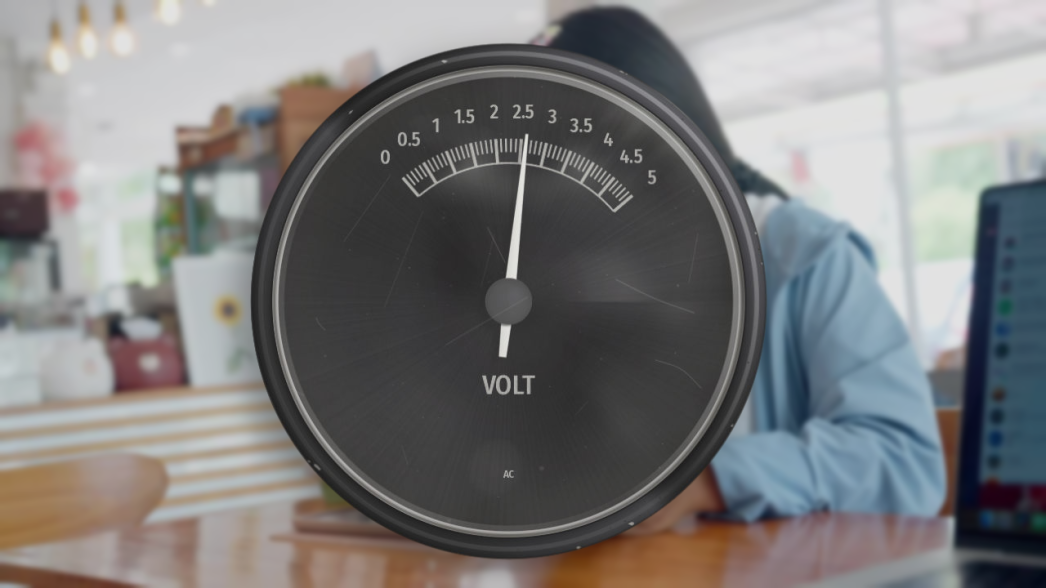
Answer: 2.6
